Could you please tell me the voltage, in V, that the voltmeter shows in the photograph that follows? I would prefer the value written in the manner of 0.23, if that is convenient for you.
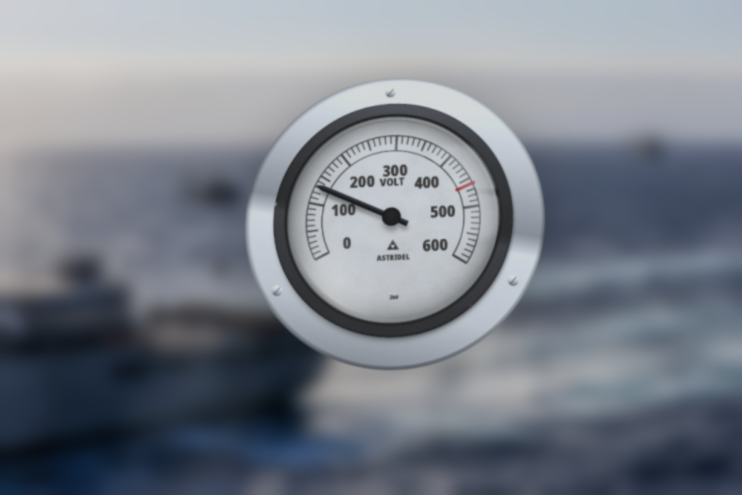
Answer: 130
